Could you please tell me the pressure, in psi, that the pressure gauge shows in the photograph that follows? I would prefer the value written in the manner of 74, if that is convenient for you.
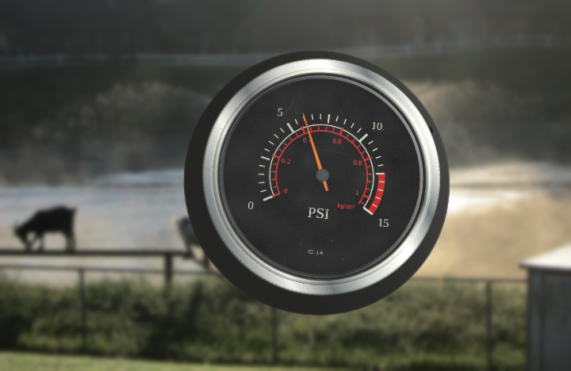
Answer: 6
